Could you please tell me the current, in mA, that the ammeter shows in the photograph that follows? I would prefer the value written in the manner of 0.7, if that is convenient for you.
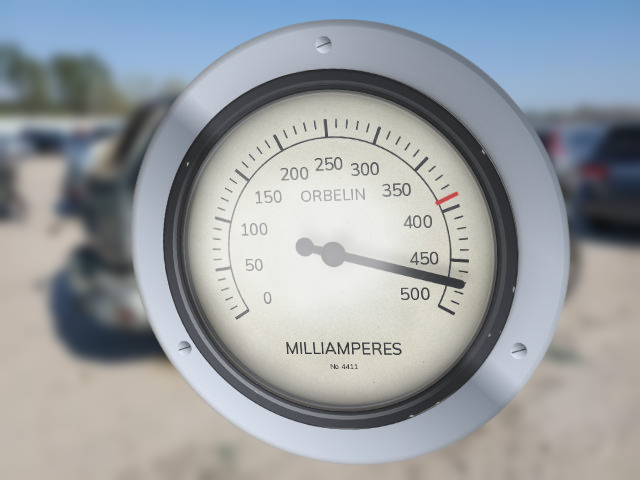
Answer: 470
